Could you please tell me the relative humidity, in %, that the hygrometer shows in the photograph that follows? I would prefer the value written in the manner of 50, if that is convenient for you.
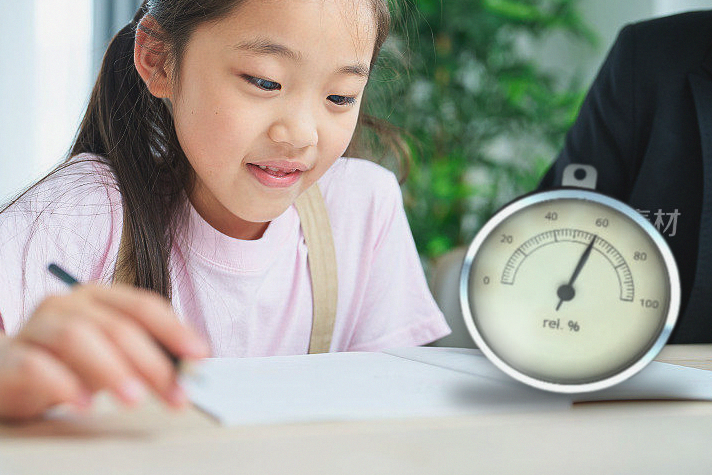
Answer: 60
